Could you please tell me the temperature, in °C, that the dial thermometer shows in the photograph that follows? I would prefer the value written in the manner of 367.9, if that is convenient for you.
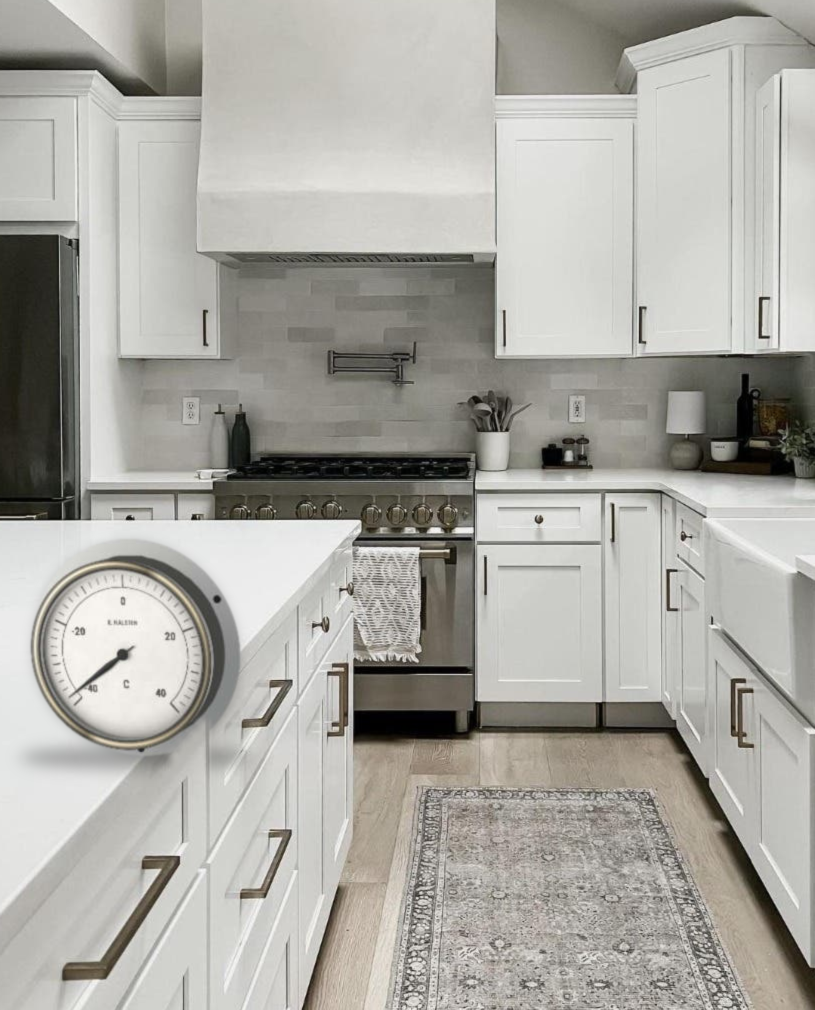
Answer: -38
